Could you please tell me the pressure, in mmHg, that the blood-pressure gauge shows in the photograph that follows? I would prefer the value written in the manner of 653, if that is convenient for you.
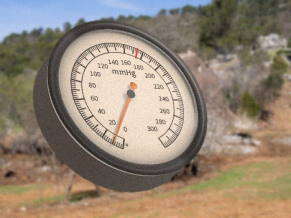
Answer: 10
